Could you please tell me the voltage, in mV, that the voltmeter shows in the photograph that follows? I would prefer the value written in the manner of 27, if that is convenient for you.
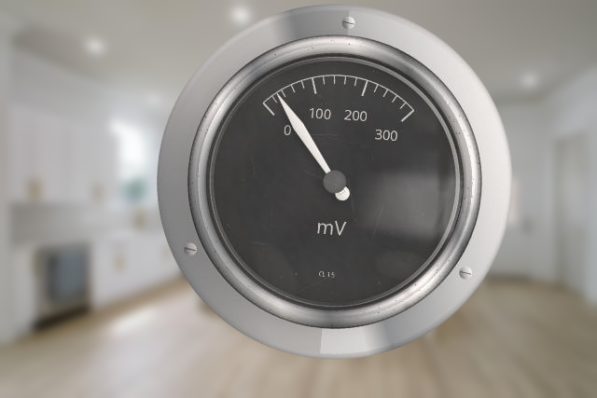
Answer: 30
